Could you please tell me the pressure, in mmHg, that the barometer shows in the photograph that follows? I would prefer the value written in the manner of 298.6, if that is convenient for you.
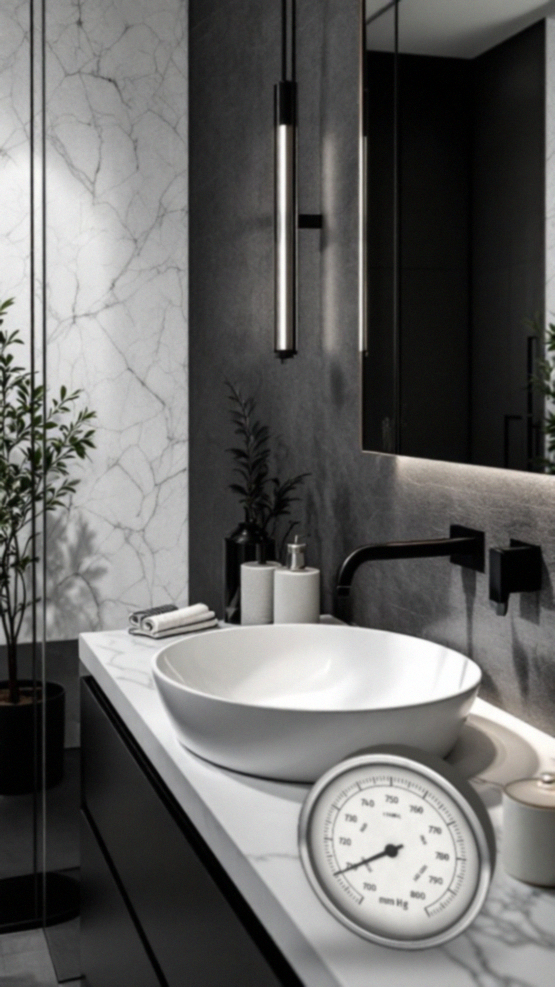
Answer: 710
